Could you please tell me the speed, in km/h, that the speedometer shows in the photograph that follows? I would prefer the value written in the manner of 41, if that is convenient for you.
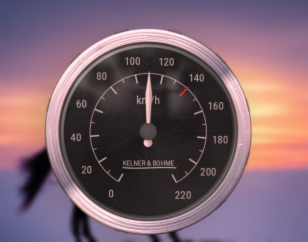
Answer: 110
